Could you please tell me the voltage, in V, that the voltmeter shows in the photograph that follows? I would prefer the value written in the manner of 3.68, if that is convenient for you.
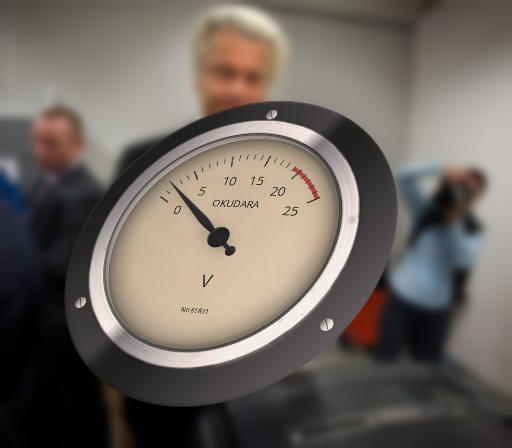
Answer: 2
